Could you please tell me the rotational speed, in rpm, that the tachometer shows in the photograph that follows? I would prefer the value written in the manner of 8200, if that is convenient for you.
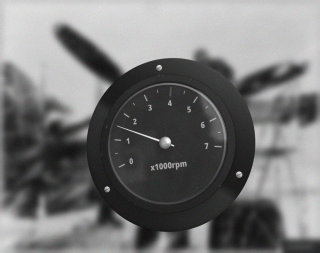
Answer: 1500
